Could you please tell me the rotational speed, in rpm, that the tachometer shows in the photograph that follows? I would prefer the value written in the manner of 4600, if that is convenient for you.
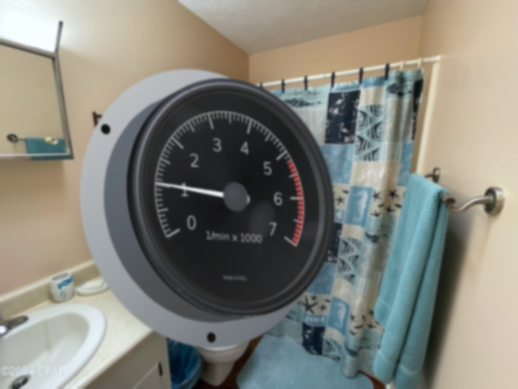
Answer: 1000
